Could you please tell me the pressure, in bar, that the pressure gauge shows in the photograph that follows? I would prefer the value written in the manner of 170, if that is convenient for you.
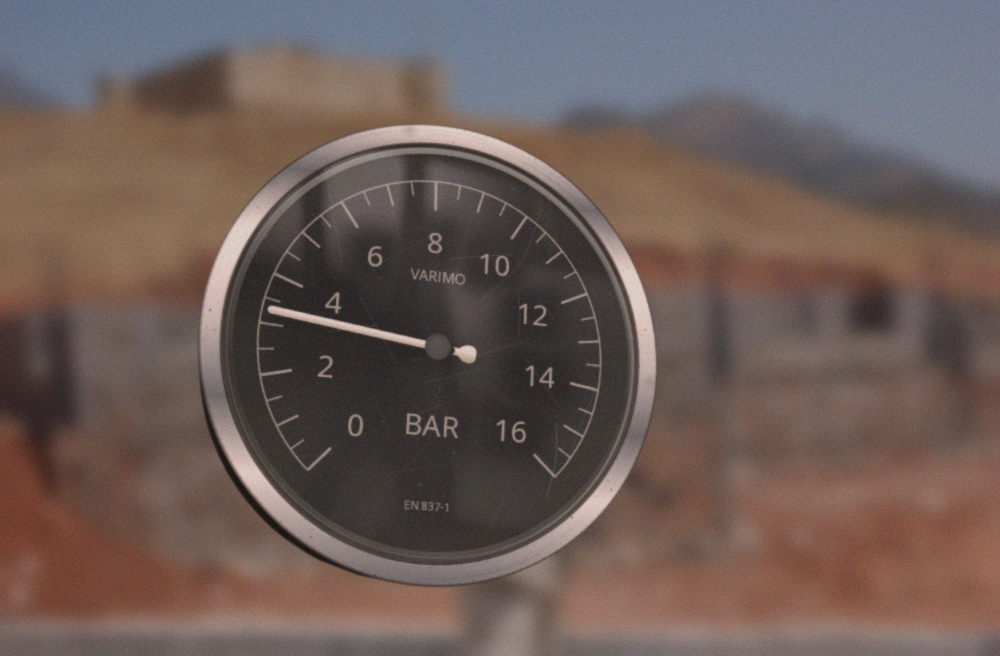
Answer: 3.25
